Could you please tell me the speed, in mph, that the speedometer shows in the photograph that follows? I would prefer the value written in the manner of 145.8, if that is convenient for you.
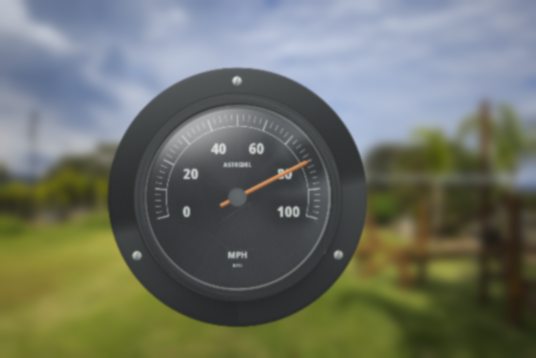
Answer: 80
